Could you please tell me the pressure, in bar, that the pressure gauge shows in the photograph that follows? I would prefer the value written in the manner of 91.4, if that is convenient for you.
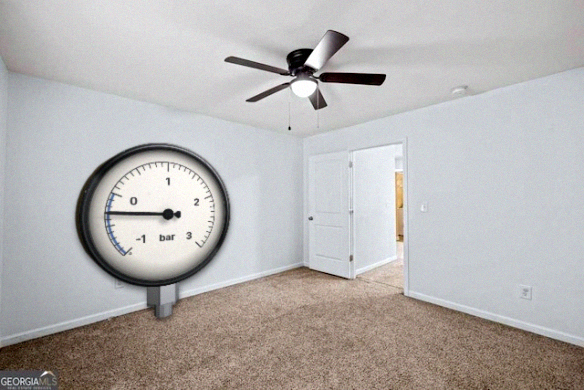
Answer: -0.3
